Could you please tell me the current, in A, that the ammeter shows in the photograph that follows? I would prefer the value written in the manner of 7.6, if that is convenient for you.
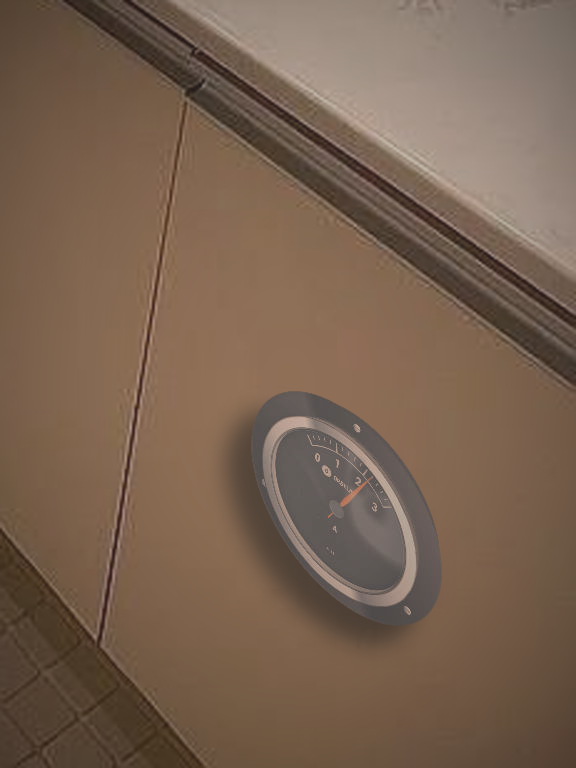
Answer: 2.2
